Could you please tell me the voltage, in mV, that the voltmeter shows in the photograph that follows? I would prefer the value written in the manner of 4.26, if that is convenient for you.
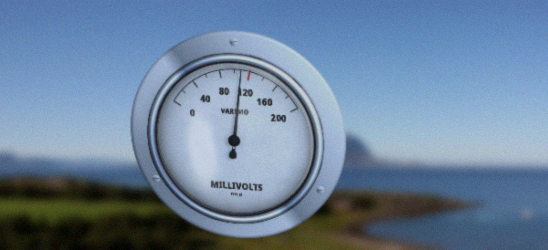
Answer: 110
